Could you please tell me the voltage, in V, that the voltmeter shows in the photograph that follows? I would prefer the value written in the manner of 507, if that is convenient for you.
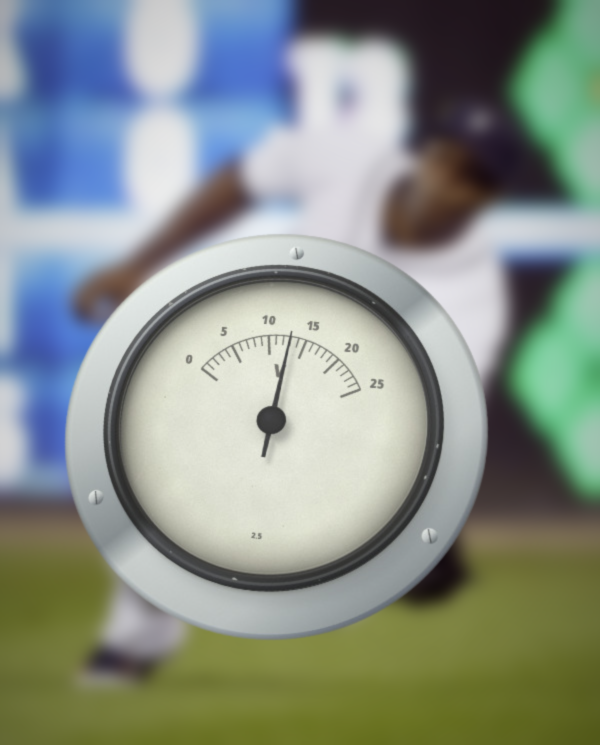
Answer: 13
